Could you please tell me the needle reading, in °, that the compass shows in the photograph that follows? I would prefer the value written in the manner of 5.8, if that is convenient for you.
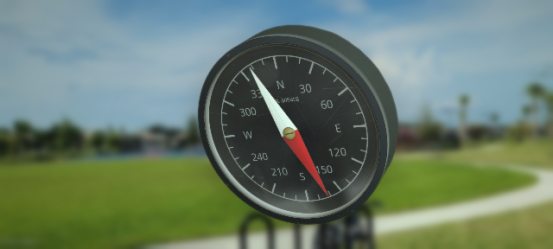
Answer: 160
